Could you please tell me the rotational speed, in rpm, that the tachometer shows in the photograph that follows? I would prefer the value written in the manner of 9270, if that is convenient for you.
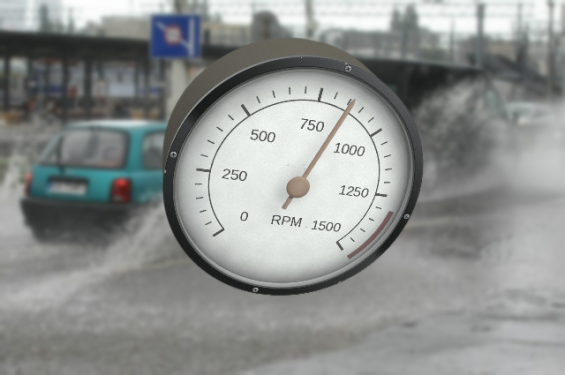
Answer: 850
